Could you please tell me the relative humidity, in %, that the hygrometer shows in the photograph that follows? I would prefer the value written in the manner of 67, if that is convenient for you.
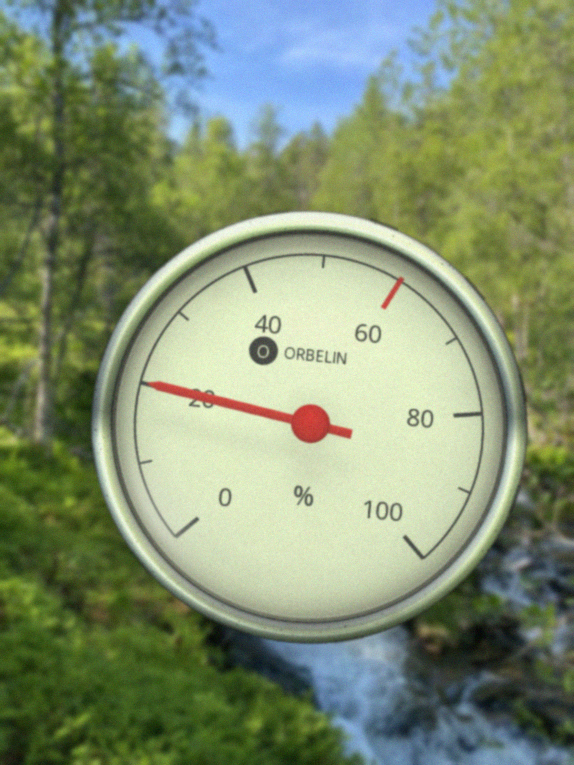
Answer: 20
